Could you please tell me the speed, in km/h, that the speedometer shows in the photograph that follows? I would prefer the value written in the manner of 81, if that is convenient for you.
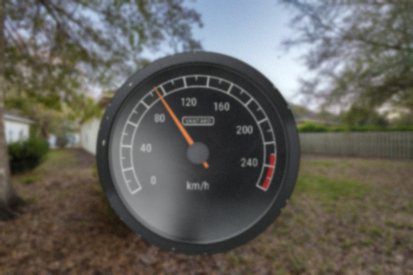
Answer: 95
